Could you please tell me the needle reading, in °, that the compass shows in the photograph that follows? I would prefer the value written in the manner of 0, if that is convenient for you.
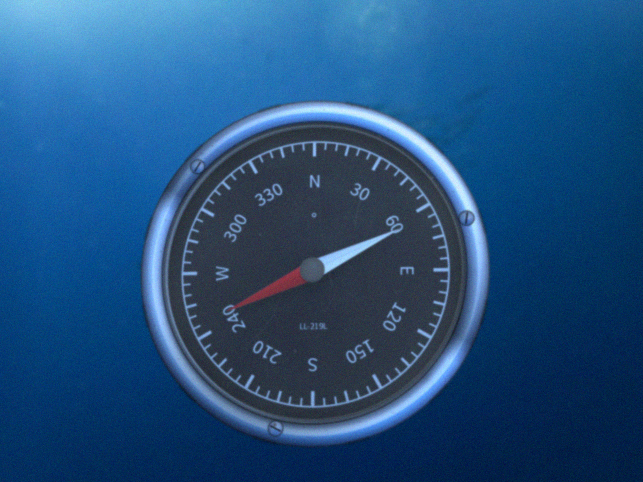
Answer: 245
